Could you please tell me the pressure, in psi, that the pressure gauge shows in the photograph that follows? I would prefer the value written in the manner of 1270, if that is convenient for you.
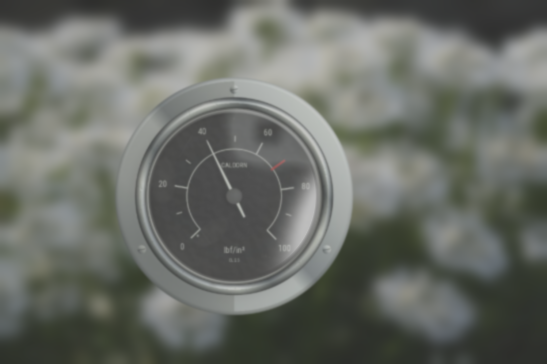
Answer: 40
